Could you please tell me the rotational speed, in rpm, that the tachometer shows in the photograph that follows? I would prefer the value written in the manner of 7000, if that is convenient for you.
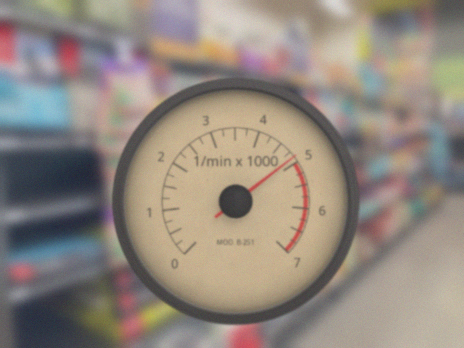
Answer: 4875
